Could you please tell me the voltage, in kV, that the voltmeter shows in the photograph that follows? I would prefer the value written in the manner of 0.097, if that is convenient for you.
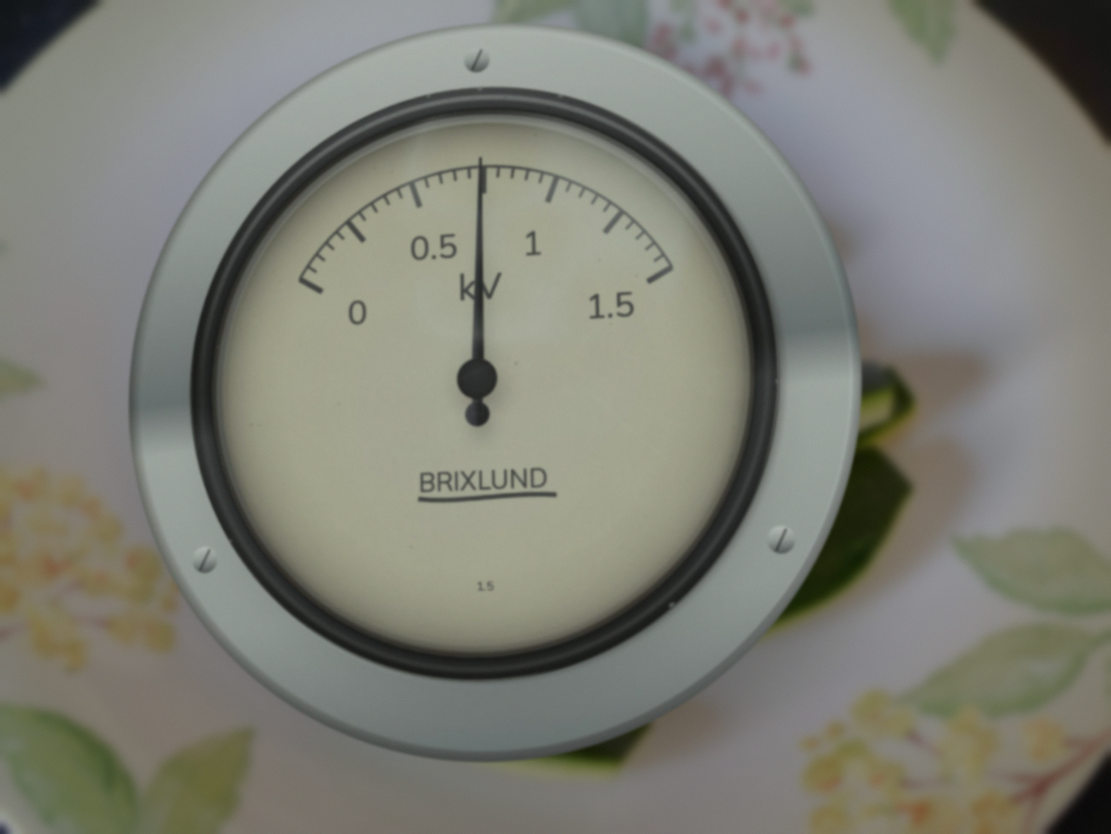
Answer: 0.75
